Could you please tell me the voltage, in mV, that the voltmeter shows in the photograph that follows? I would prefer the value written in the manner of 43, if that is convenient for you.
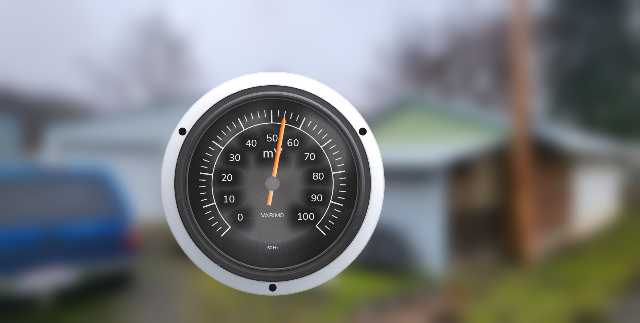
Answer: 54
